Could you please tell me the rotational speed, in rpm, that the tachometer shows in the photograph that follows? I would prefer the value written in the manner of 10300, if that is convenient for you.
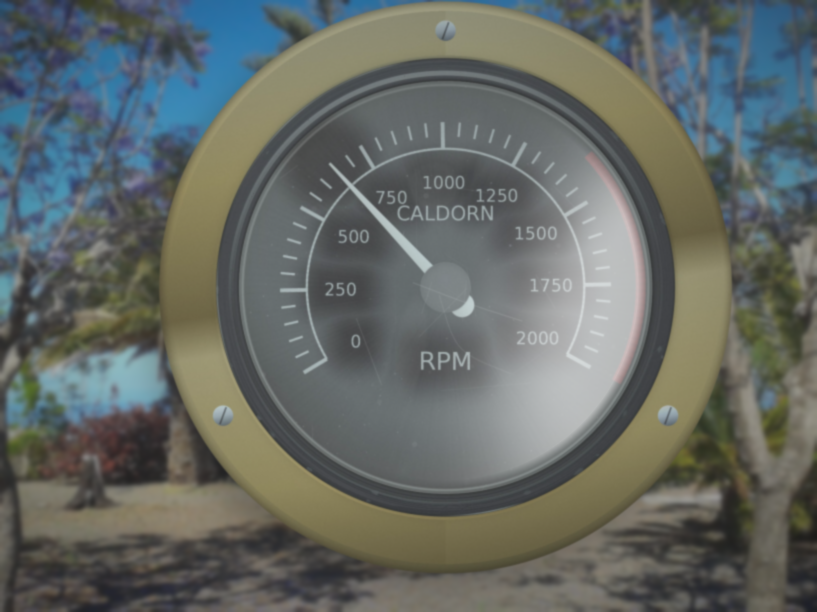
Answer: 650
